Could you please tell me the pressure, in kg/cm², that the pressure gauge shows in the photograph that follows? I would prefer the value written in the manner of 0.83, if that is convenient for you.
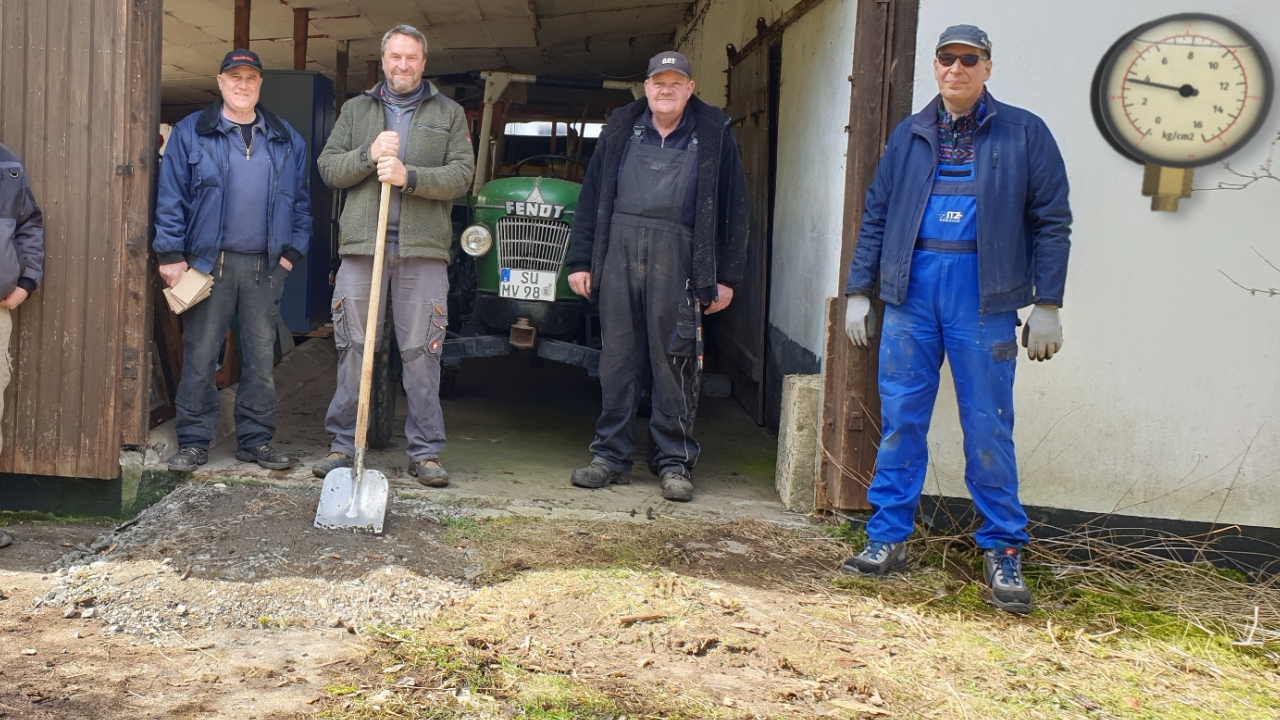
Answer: 3.5
